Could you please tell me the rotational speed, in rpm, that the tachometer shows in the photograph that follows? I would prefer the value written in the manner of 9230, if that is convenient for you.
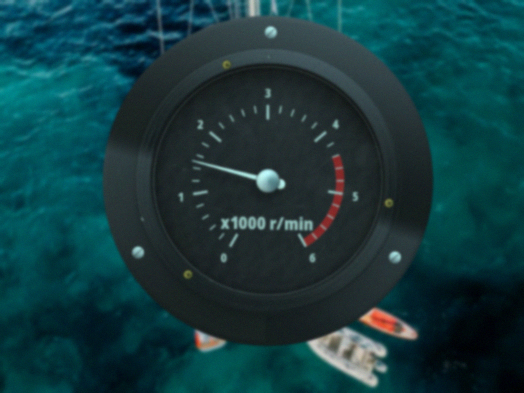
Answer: 1500
